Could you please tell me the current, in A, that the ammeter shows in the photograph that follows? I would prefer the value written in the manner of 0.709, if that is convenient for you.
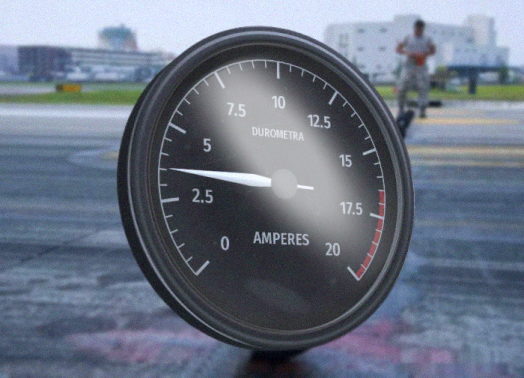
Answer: 3.5
